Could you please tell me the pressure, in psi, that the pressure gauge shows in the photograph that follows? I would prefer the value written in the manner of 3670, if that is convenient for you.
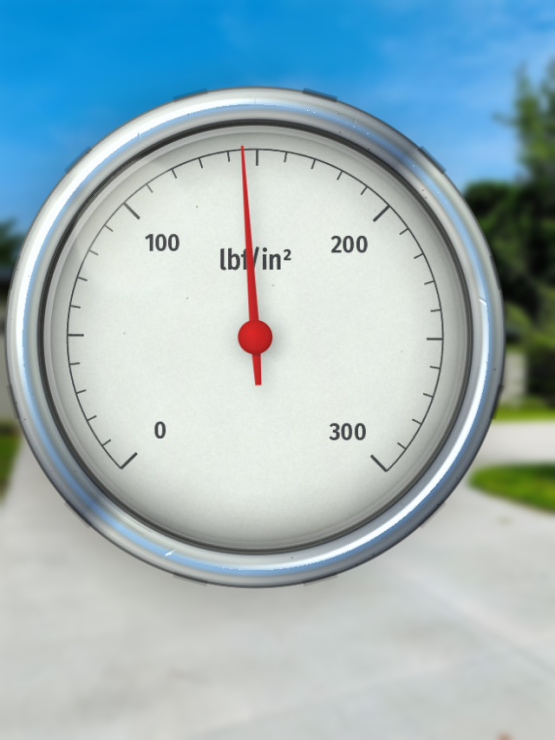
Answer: 145
